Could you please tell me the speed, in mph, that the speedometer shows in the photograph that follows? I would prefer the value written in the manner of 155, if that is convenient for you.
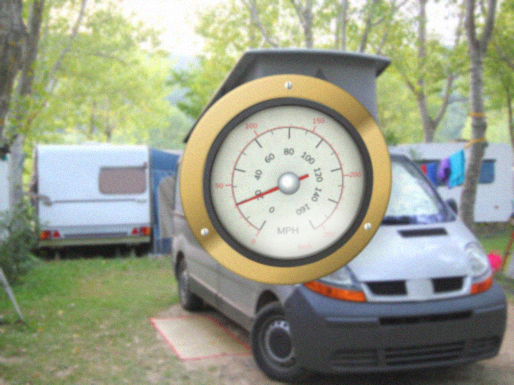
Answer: 20
